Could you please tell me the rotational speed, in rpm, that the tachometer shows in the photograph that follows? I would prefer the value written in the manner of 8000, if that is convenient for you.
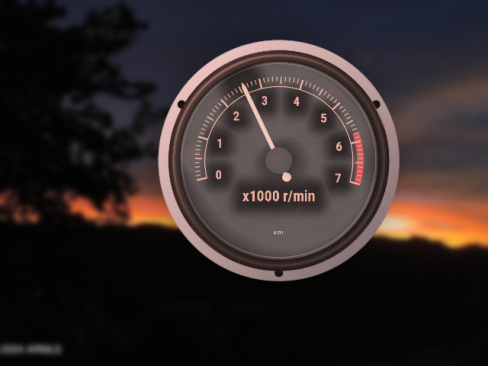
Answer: 2600
